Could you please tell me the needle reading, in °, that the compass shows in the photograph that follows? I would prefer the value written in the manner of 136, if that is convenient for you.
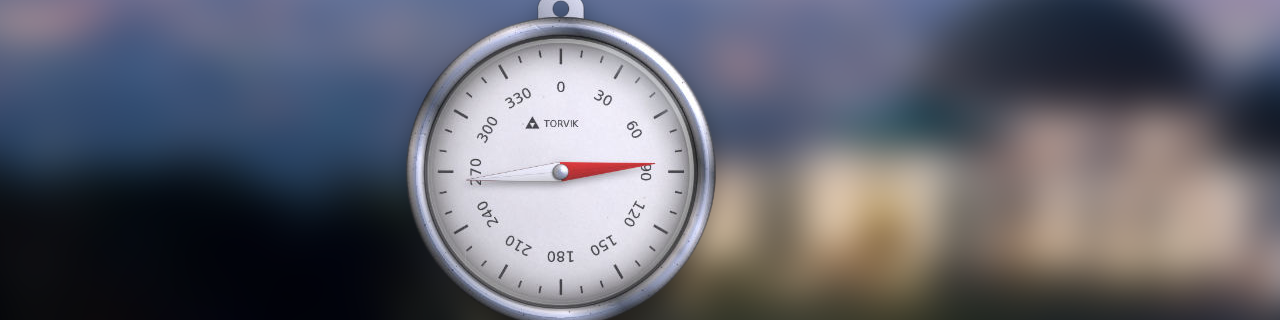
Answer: 85
